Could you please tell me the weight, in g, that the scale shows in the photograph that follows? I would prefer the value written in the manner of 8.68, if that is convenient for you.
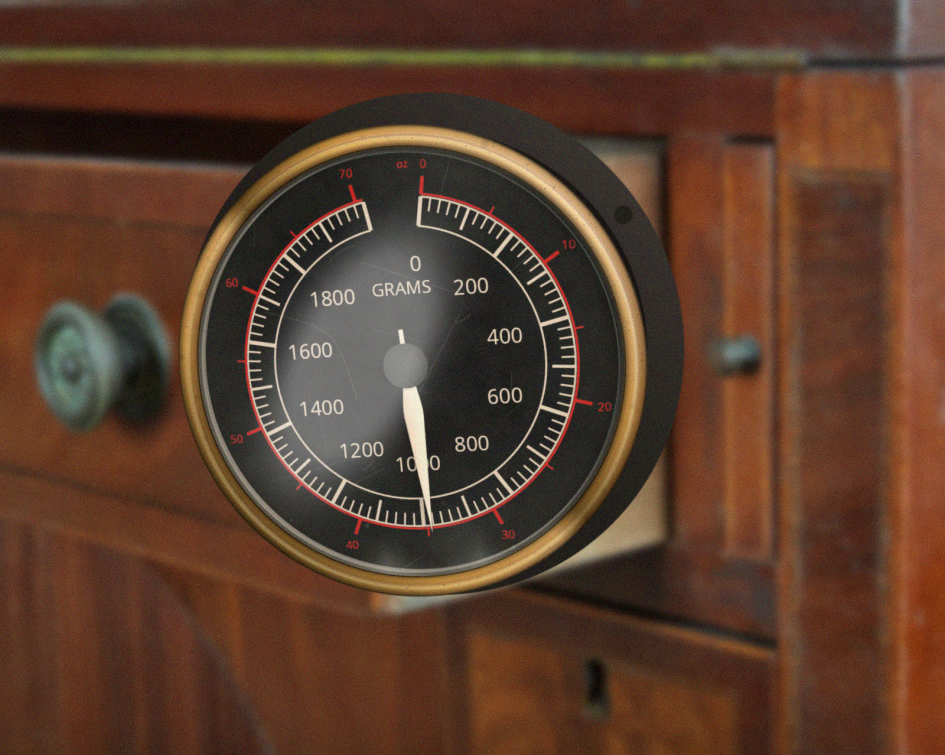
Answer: 980
